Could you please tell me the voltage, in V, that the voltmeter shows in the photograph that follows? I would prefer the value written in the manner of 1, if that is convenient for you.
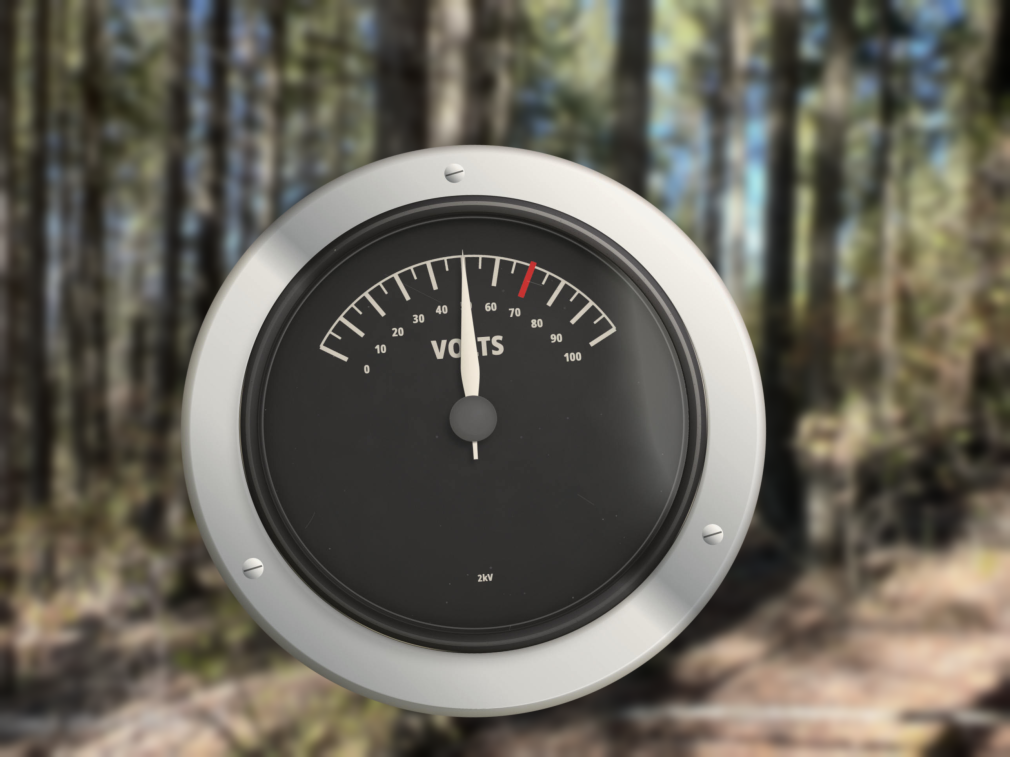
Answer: 50
